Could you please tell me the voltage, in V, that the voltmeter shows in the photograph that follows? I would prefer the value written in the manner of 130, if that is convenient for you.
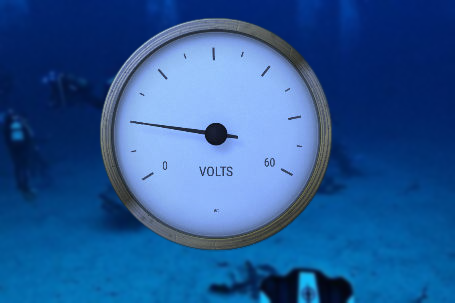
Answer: 10
